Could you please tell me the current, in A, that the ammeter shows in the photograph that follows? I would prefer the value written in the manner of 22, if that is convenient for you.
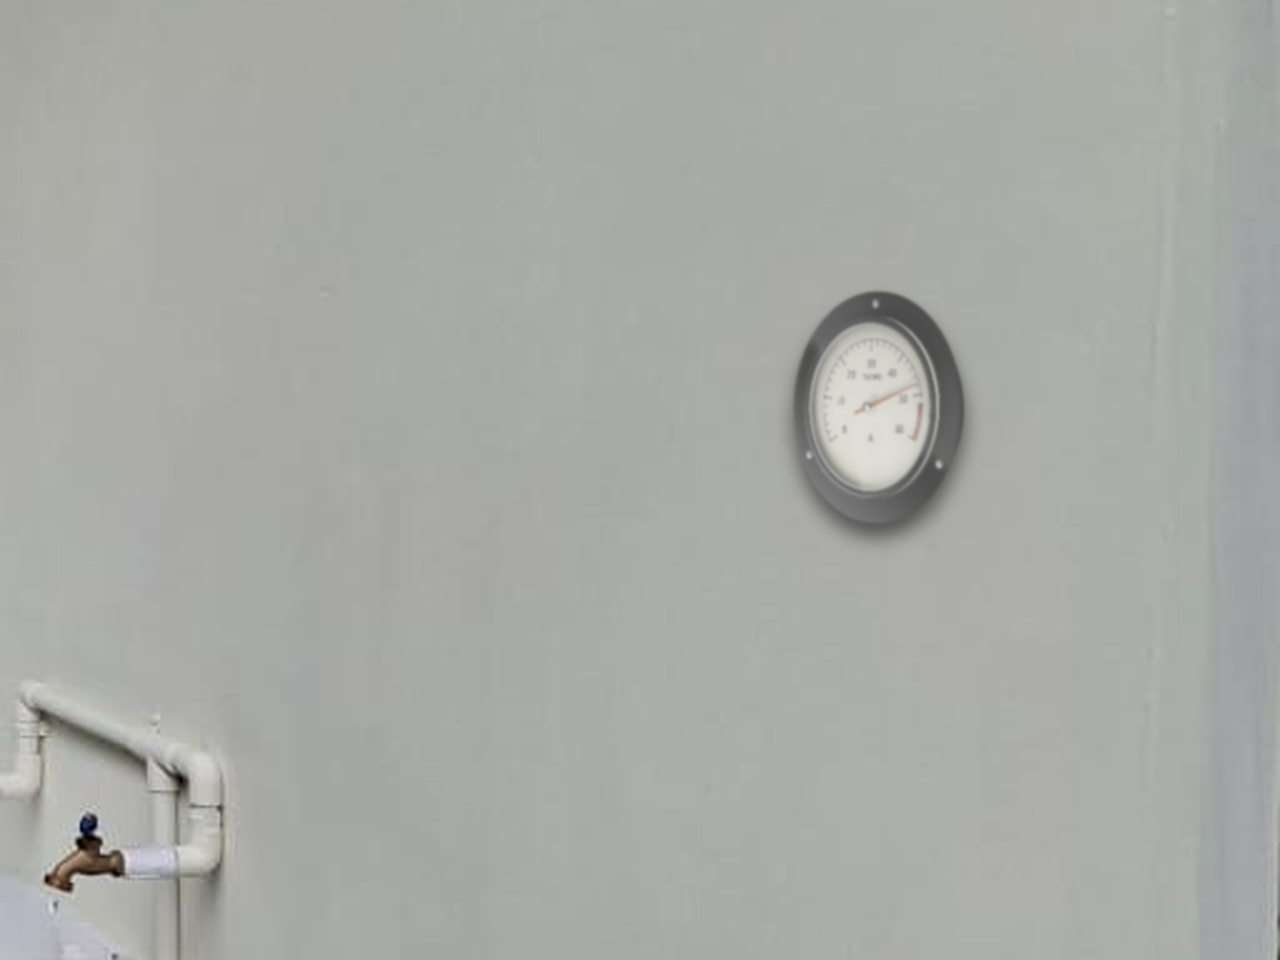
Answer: 48
